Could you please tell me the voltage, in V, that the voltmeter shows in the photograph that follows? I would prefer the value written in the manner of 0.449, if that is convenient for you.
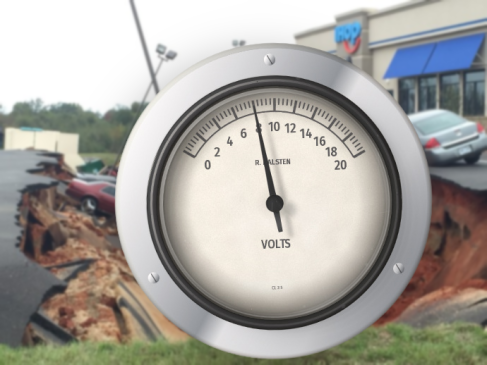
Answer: 8
